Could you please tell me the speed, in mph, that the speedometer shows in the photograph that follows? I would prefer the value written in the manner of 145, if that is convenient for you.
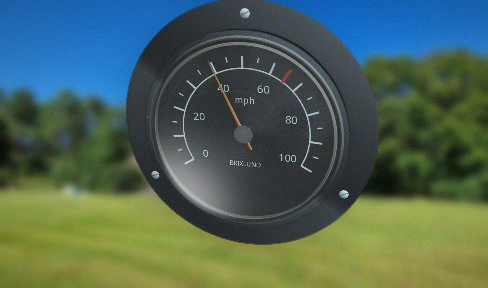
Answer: 40
